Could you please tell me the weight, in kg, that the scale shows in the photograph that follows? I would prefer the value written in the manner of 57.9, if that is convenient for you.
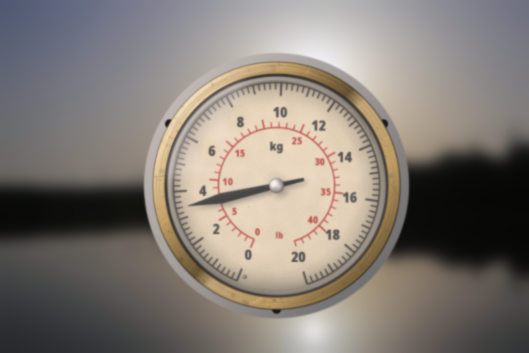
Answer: 3.4
